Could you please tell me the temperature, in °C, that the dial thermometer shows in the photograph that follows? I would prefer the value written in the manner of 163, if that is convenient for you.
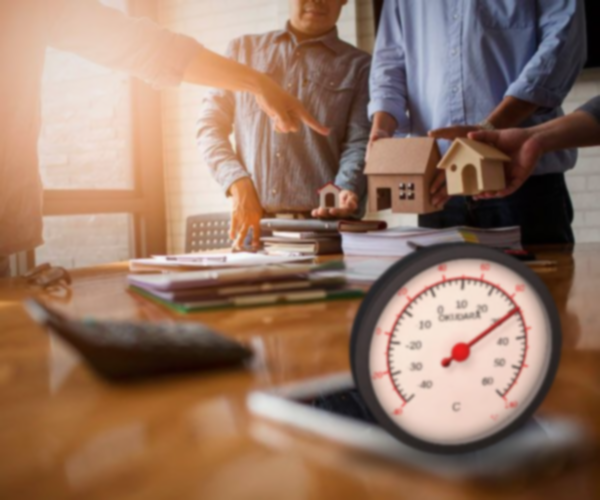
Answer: 30
